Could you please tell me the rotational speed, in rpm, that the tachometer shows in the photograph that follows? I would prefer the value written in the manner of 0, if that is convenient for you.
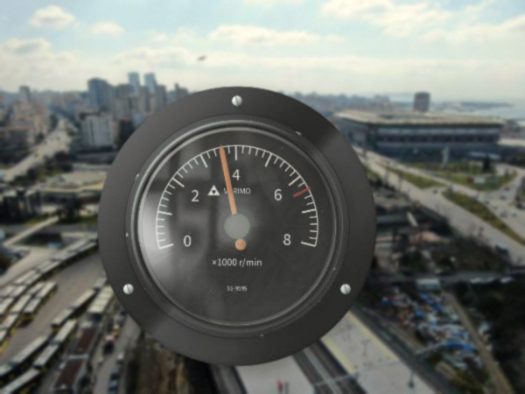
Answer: 3600
